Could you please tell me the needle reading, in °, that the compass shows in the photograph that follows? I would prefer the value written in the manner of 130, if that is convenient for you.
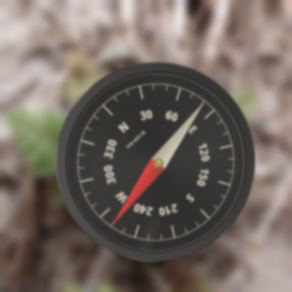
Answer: 260
